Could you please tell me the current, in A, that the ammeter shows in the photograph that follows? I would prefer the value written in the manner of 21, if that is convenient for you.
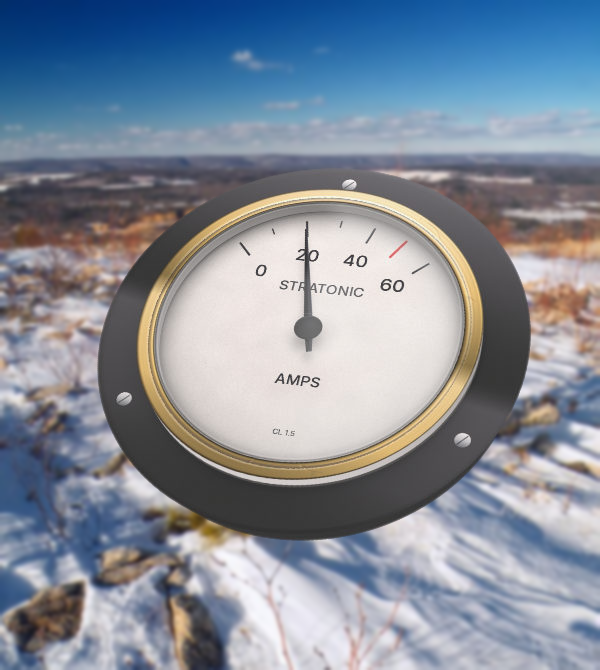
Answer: 20
